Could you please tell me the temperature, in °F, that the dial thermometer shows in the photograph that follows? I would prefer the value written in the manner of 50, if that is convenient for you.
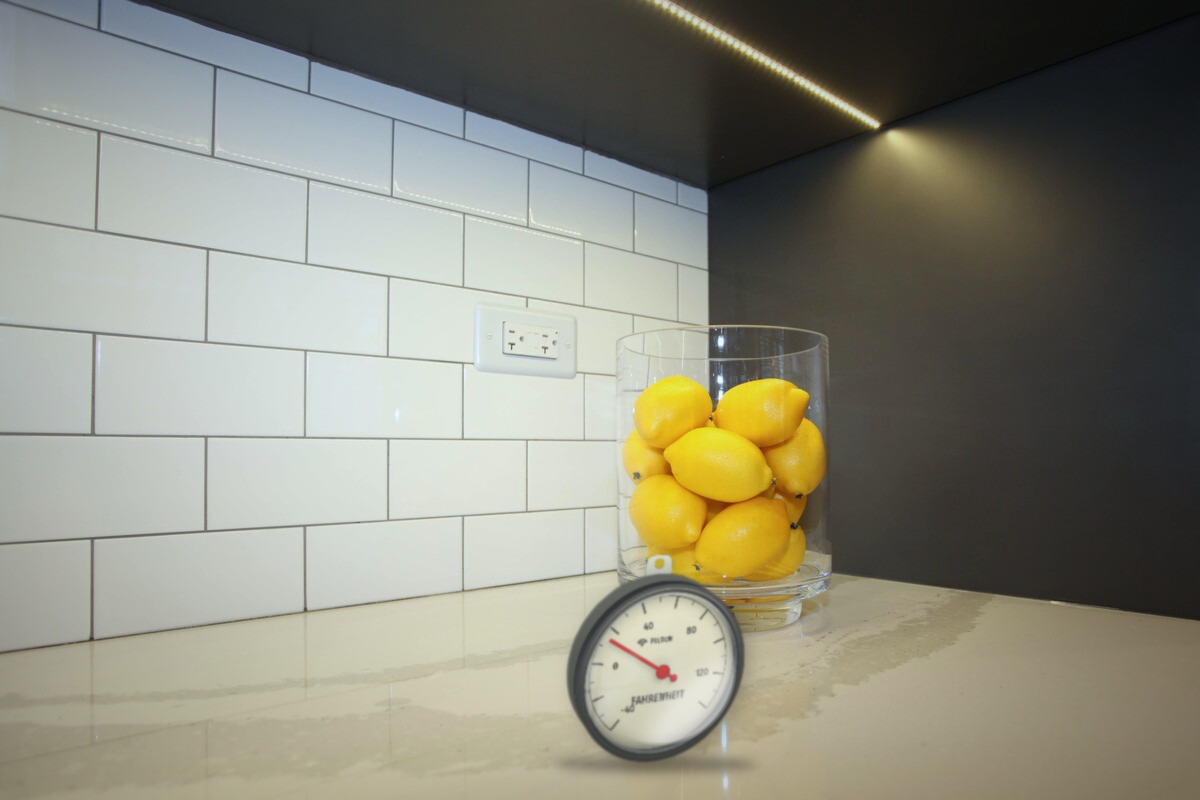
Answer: 15
